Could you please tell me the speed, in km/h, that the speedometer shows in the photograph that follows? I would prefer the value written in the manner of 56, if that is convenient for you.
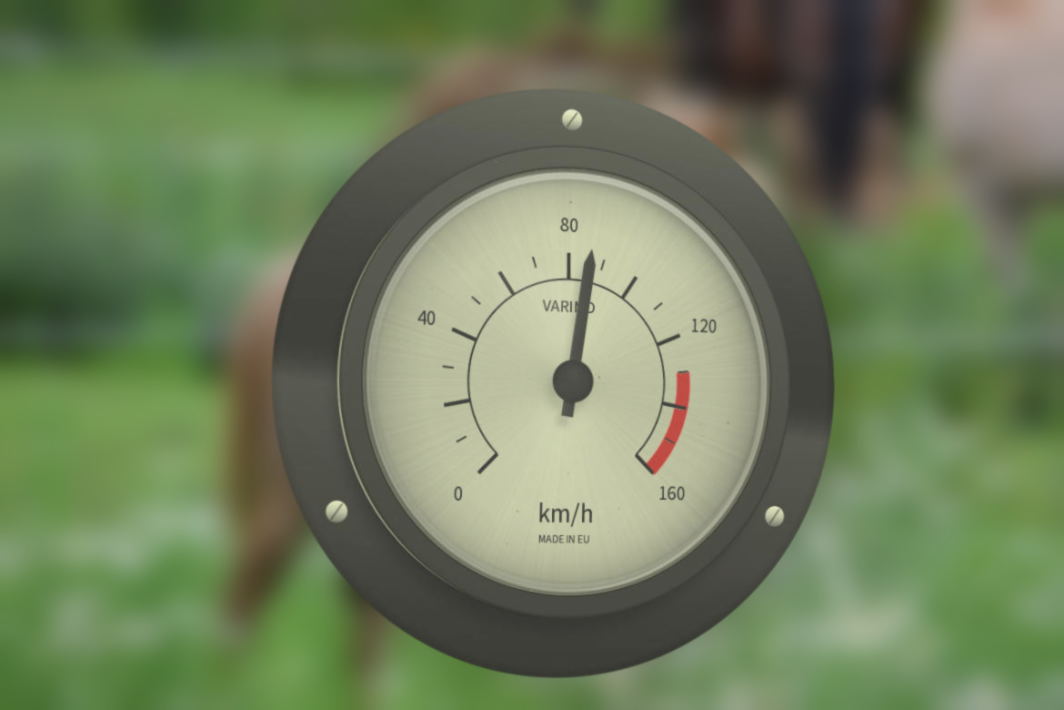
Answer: 85
